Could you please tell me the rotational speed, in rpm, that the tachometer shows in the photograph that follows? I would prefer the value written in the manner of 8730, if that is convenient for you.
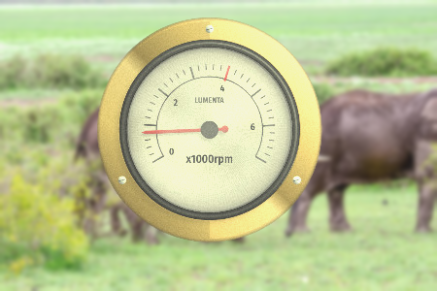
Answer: 800
